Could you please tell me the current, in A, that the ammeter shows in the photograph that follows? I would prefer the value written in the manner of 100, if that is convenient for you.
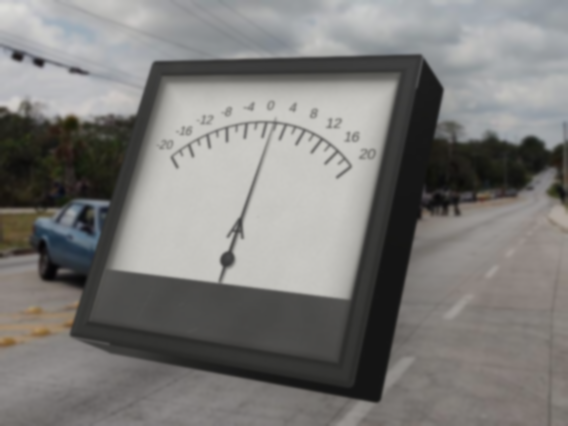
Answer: 2
